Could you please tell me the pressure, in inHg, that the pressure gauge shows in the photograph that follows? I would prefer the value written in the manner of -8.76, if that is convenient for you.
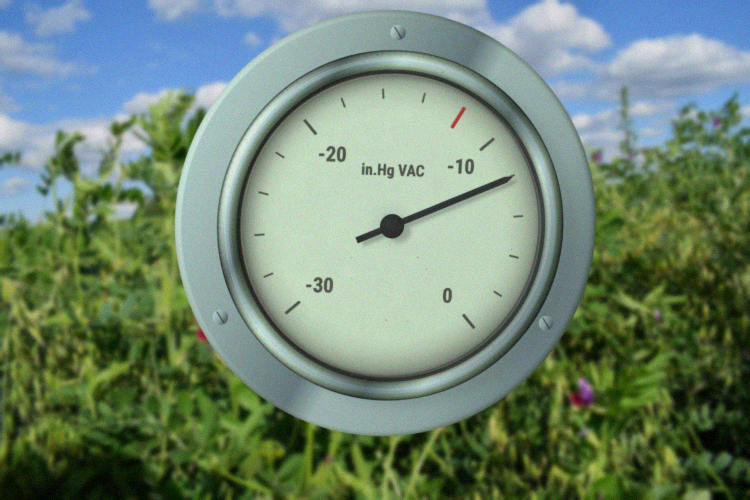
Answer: -8
